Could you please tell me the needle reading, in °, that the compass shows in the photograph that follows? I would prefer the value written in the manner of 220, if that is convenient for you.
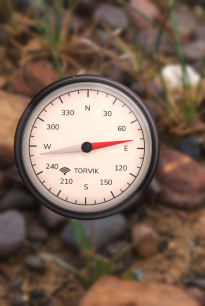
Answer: 80
